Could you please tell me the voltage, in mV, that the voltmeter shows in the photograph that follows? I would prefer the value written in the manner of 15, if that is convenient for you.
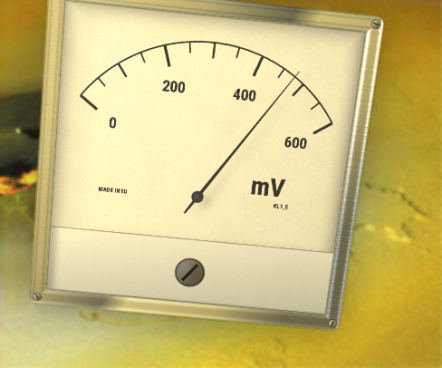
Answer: 475
